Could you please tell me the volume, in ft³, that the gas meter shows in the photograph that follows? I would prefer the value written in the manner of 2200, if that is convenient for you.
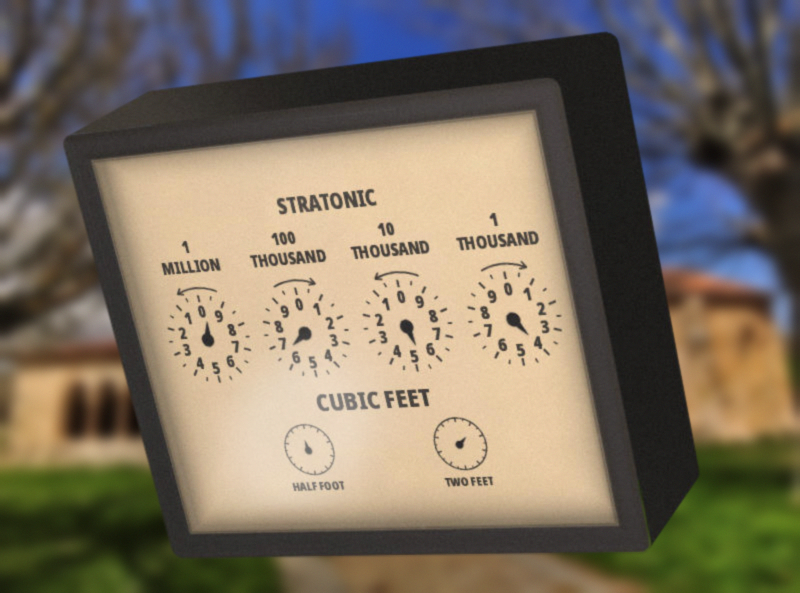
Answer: 965400
